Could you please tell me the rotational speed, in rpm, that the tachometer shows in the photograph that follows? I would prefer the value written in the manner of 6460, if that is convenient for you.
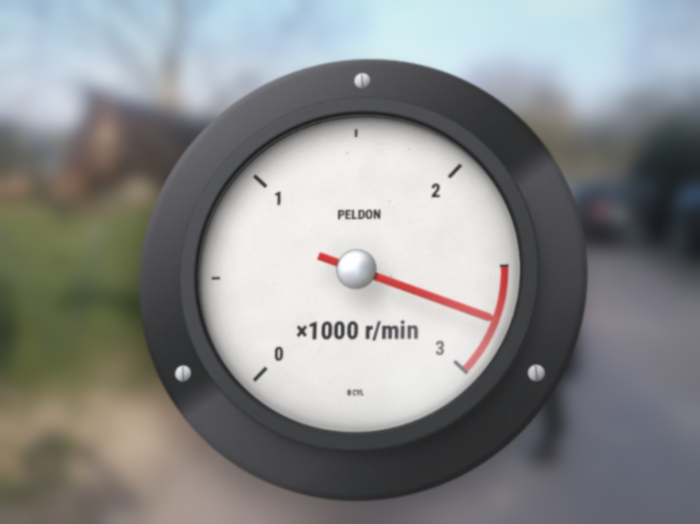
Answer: 2750
